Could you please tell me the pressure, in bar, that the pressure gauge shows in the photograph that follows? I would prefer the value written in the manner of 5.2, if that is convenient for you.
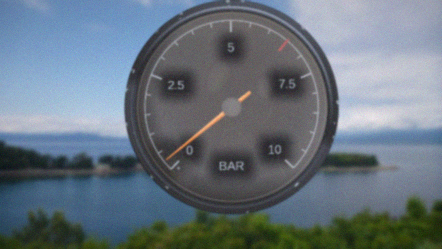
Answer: 0.25
